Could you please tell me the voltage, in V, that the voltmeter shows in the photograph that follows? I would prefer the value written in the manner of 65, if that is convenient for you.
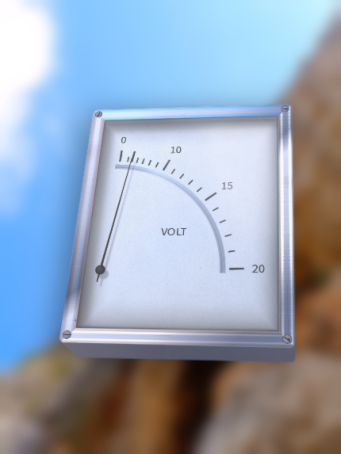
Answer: 5
